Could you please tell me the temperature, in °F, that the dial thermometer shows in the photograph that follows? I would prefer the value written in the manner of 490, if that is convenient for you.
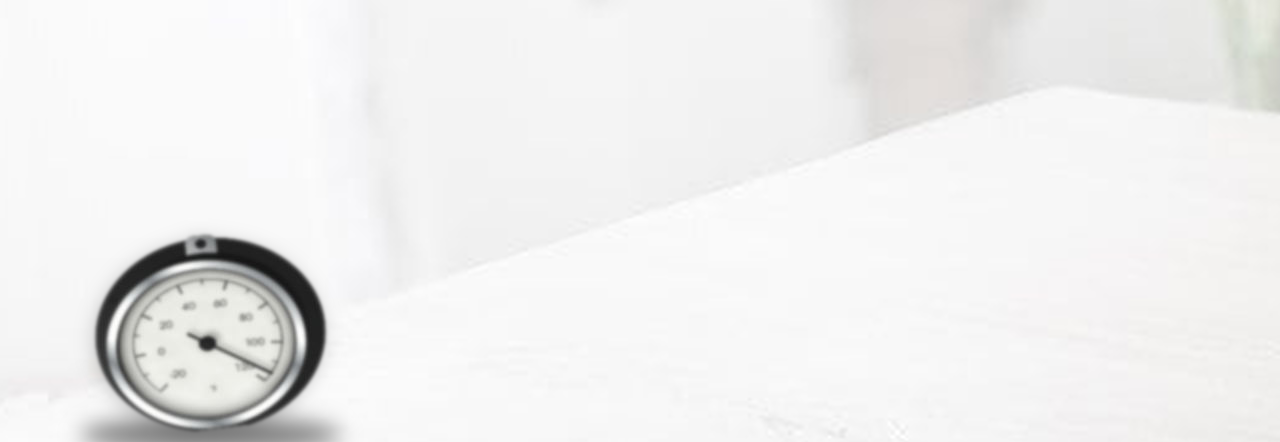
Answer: 115
